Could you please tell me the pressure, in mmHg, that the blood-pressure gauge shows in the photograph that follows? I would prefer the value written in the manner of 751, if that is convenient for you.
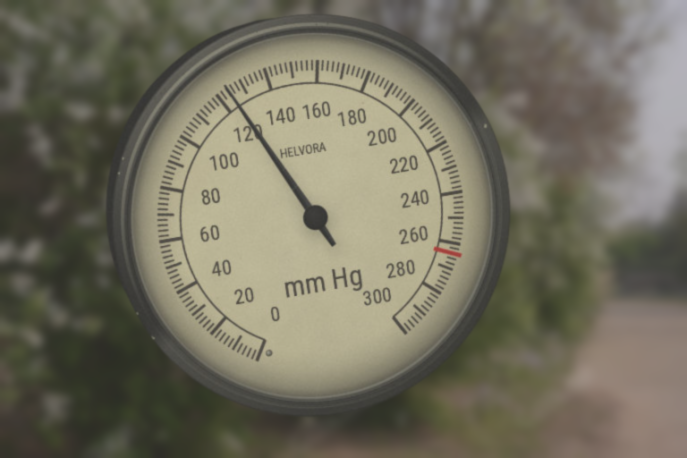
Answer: 124
